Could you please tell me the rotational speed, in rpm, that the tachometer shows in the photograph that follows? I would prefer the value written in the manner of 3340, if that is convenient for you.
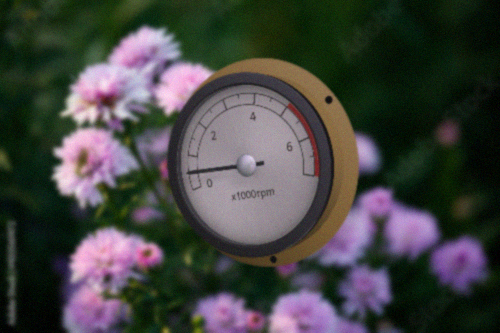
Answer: 500
